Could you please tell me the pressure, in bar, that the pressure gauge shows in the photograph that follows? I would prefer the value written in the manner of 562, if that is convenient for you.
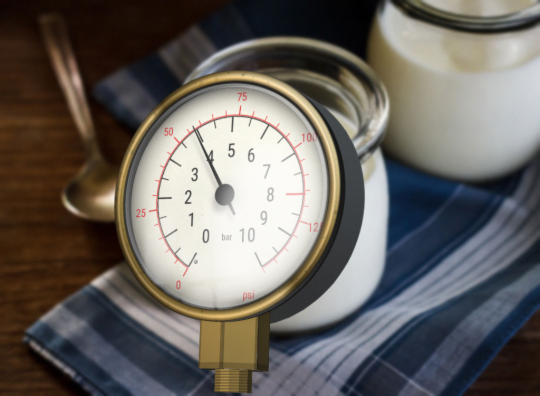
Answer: 4
